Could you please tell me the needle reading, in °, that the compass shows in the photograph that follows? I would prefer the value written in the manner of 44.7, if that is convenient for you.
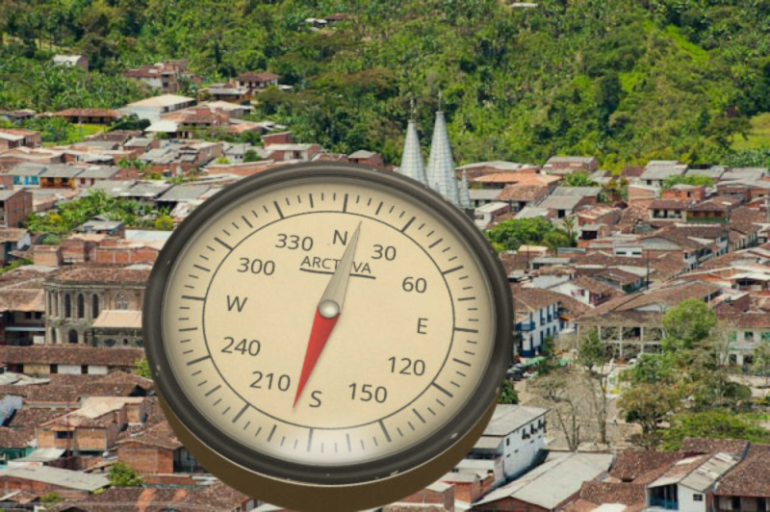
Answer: 190
